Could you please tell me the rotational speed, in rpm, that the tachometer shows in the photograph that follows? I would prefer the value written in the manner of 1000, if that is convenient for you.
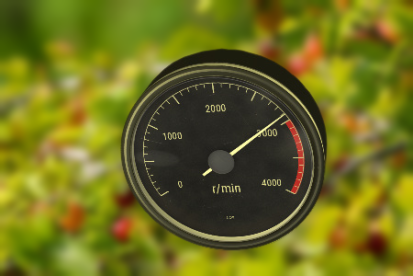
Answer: 2900
